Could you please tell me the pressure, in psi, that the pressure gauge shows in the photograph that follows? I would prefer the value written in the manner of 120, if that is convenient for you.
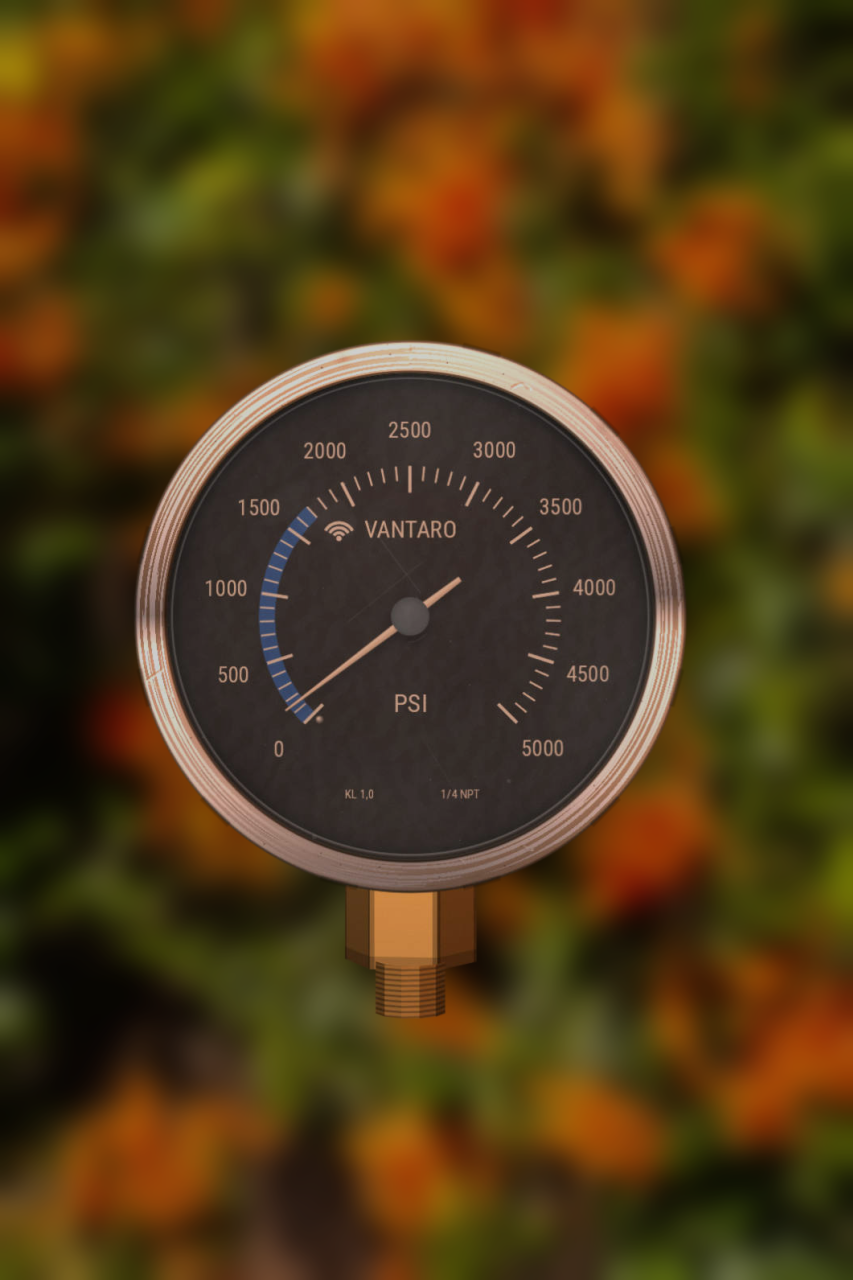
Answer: 150
